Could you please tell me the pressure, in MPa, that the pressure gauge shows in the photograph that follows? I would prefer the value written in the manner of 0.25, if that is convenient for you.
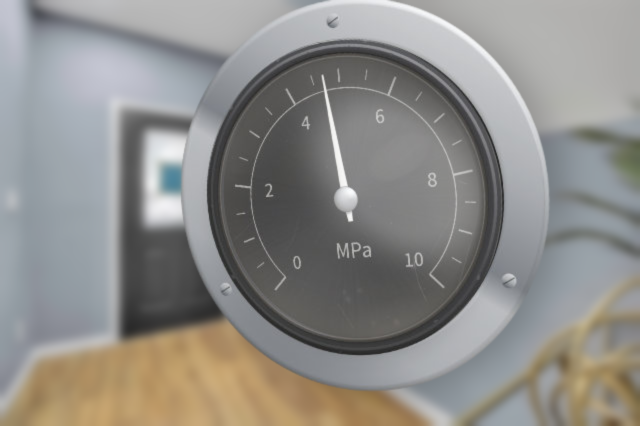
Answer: 4.75
